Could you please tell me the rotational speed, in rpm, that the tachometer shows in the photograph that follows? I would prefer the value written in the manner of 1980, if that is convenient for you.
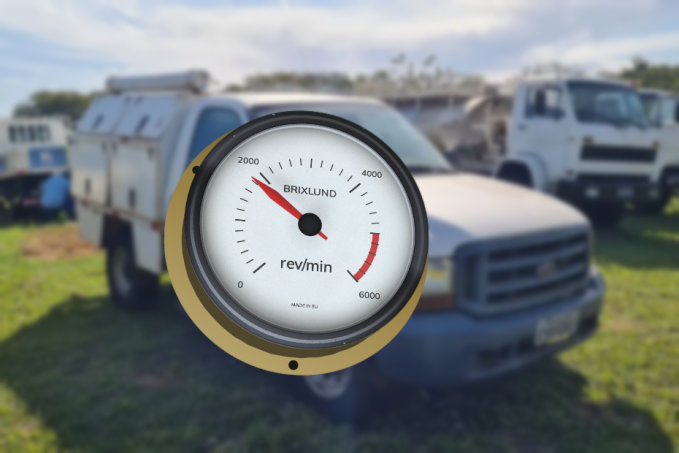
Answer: 1800
